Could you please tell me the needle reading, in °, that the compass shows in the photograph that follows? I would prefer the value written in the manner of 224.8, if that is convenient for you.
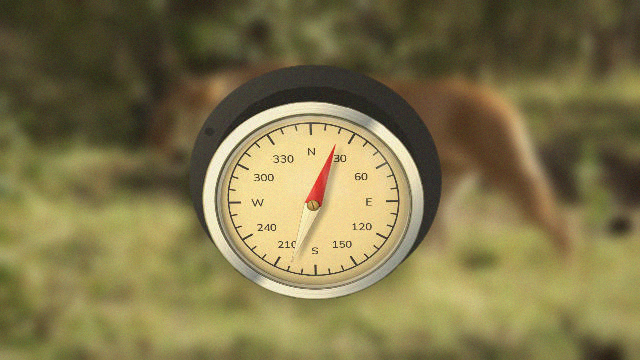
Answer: 20
